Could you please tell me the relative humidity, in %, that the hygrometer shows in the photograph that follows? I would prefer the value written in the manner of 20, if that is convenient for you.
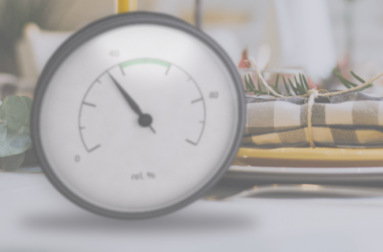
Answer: 35
